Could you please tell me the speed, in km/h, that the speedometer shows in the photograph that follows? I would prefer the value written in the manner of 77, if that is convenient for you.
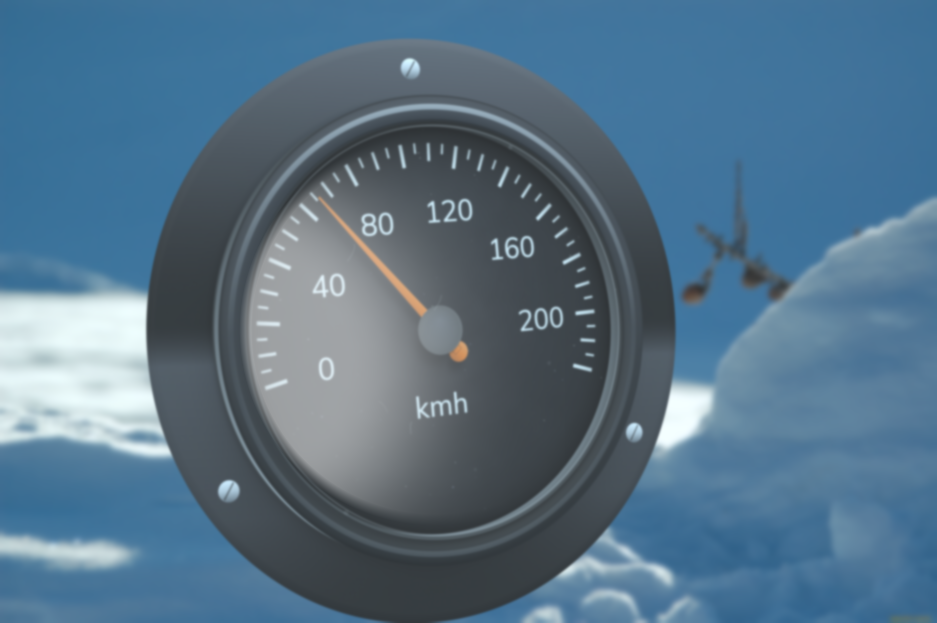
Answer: 65
